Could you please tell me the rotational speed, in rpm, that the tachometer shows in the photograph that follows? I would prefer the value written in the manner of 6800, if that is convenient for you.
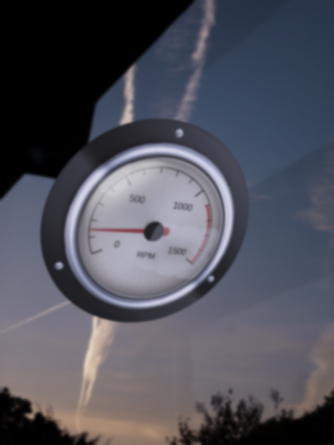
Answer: 150
